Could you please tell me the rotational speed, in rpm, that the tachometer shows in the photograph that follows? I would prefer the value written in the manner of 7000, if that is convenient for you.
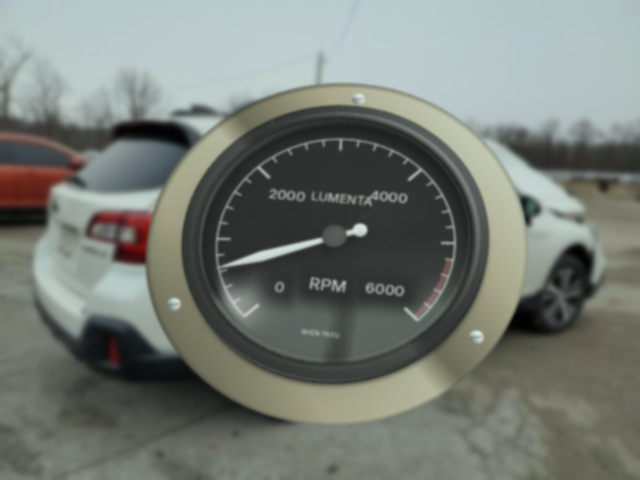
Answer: 600
